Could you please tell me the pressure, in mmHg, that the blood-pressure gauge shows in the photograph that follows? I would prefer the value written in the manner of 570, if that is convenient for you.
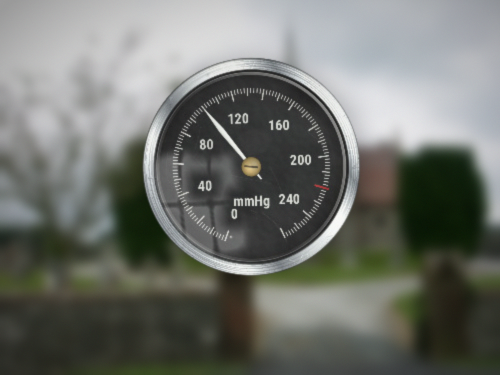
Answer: 100
